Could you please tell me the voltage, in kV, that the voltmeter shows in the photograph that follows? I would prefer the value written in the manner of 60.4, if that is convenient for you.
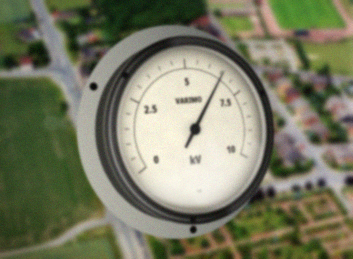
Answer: 6.5
